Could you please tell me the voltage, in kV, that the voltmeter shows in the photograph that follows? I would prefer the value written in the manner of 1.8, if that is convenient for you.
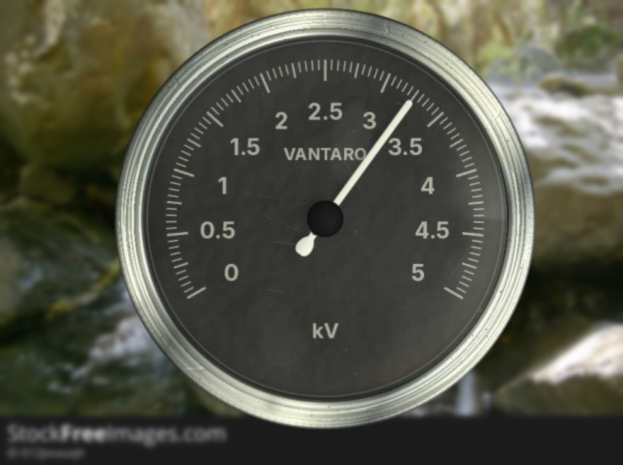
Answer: 3.25
